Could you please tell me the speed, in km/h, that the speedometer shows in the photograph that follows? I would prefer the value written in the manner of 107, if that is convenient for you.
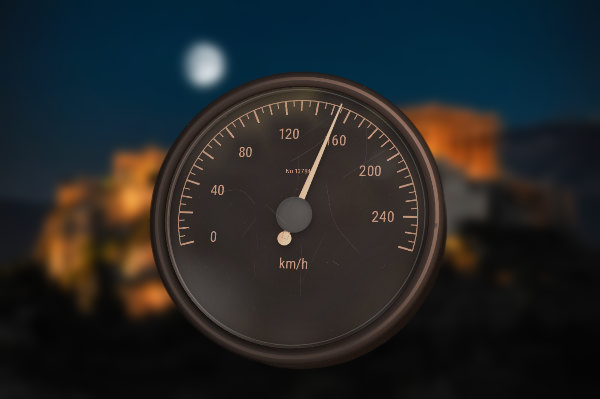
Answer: 155
